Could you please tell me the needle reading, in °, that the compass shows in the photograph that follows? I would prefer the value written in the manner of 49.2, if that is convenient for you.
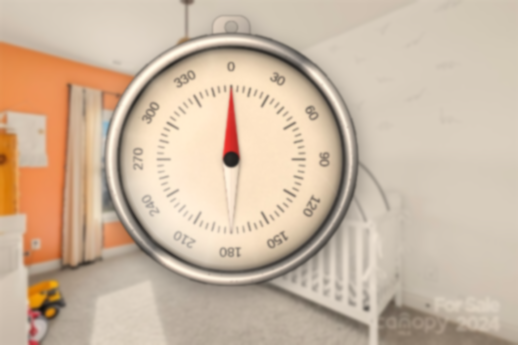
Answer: 0
